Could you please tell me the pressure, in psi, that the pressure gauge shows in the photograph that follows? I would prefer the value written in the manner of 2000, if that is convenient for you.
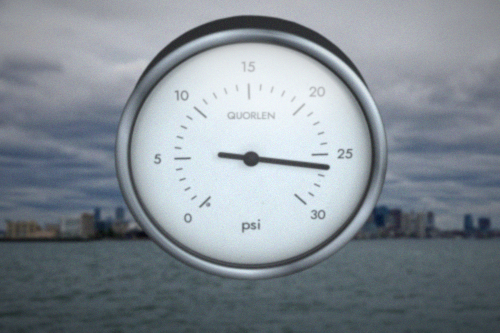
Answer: 26
